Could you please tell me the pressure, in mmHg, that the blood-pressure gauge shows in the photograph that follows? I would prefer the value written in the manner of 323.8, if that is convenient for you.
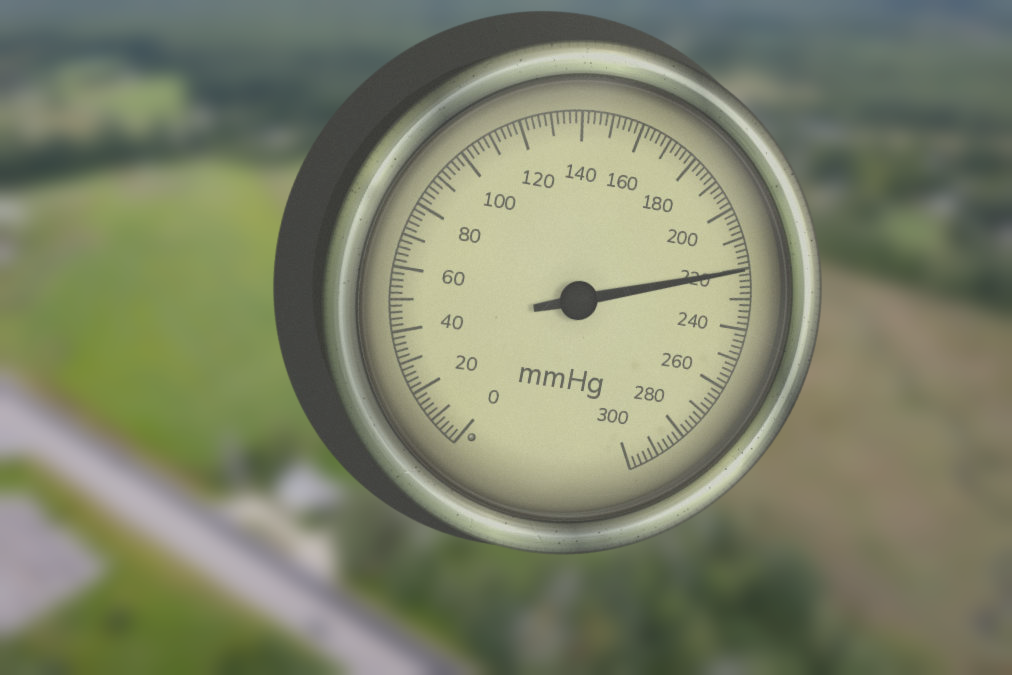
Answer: 220
